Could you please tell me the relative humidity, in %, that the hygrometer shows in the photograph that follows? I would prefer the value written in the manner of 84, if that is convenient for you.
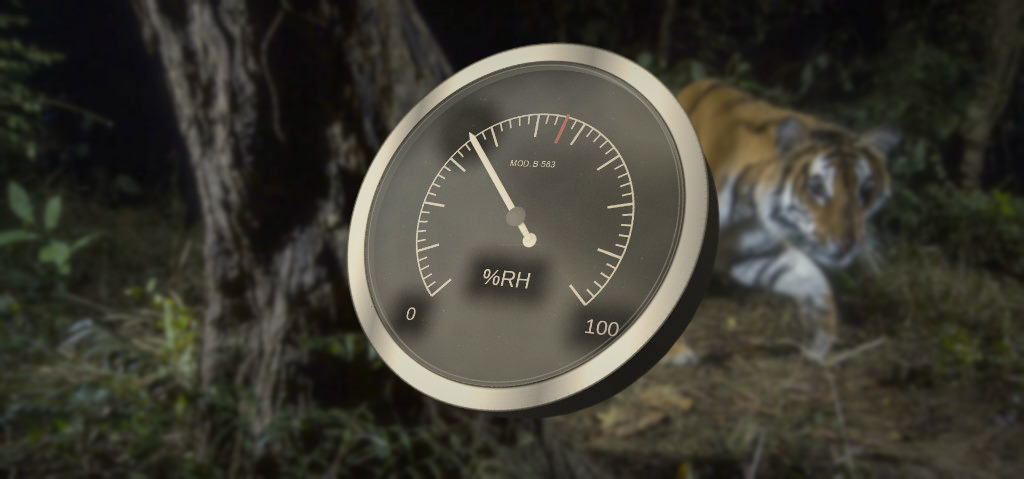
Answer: 36
